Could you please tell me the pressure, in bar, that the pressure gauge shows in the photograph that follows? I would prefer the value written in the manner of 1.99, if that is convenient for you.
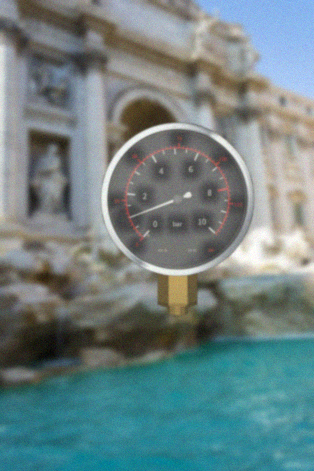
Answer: 1
